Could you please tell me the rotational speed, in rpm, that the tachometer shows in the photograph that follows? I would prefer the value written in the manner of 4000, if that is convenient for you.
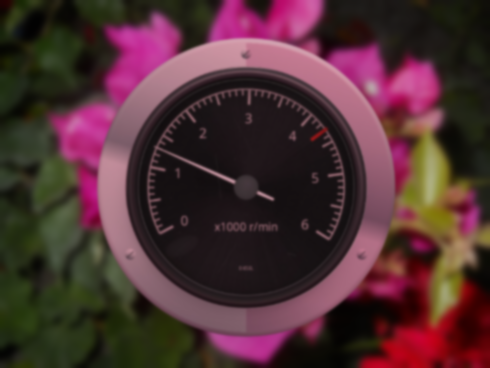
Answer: 1300
